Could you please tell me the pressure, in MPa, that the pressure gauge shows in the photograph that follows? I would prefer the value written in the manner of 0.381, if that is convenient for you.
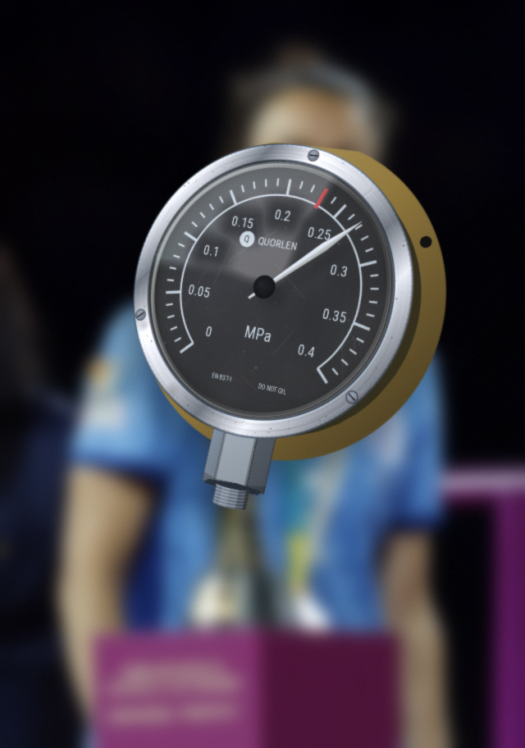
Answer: 0.27
